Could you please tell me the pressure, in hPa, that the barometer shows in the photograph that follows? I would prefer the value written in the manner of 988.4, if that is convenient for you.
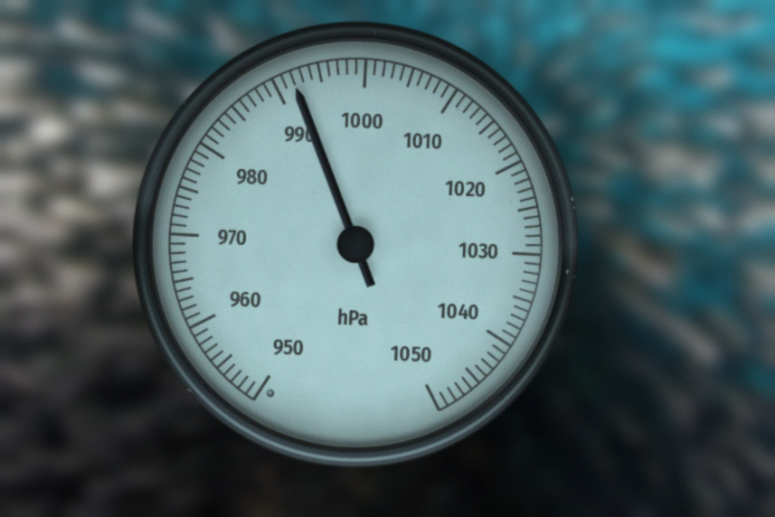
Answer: 992
